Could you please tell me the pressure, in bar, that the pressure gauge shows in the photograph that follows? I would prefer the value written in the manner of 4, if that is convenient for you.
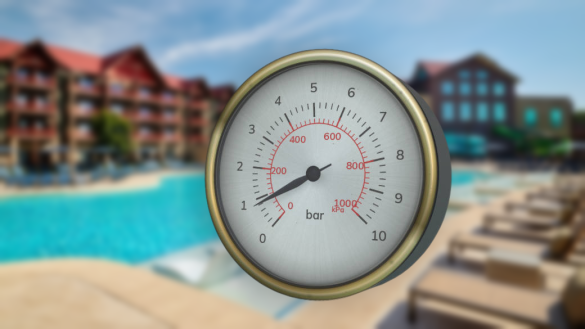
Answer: 0.8
